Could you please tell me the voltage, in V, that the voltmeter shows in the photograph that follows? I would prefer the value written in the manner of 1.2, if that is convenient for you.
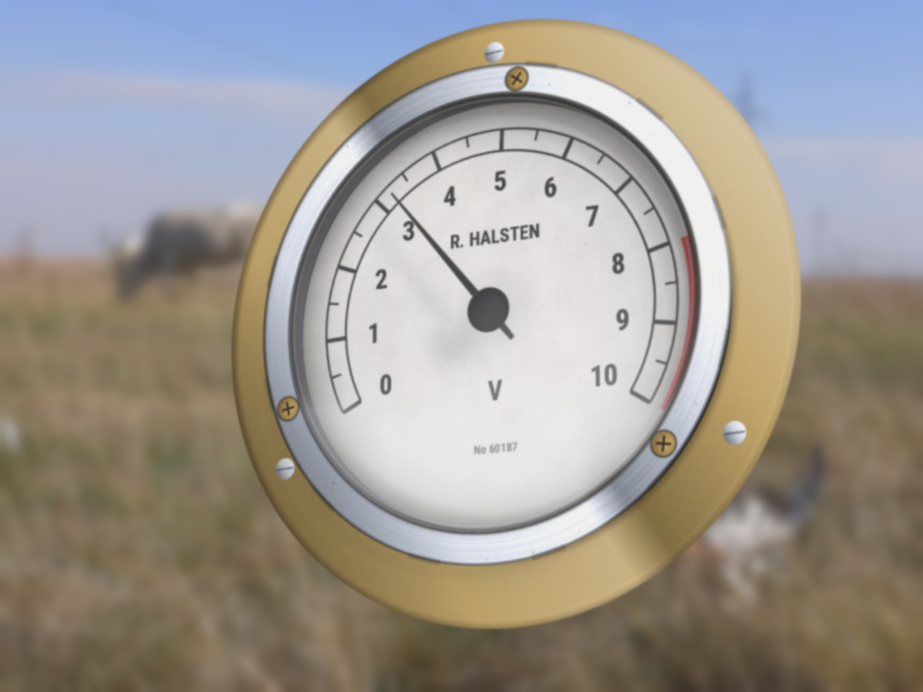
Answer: 3.25
